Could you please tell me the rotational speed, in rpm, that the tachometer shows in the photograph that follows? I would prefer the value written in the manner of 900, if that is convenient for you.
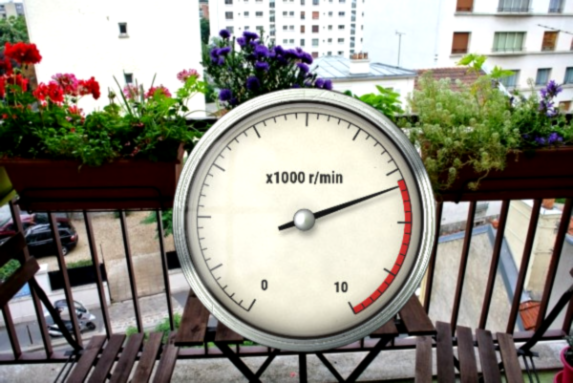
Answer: 7300
